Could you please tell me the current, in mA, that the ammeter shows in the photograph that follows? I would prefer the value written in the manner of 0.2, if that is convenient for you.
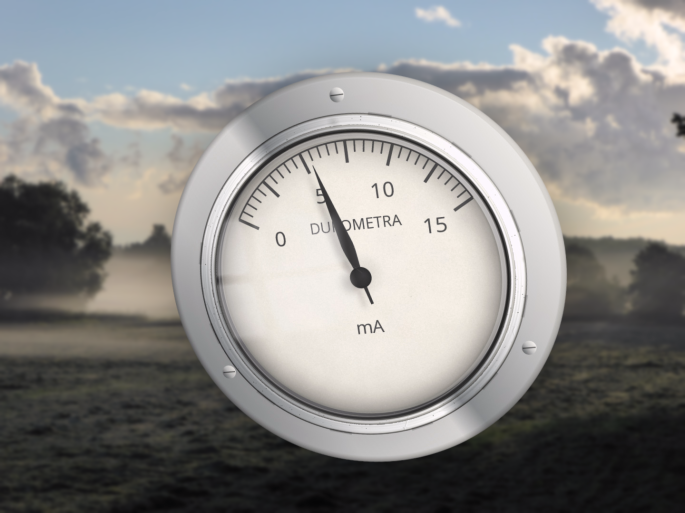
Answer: 5.5
